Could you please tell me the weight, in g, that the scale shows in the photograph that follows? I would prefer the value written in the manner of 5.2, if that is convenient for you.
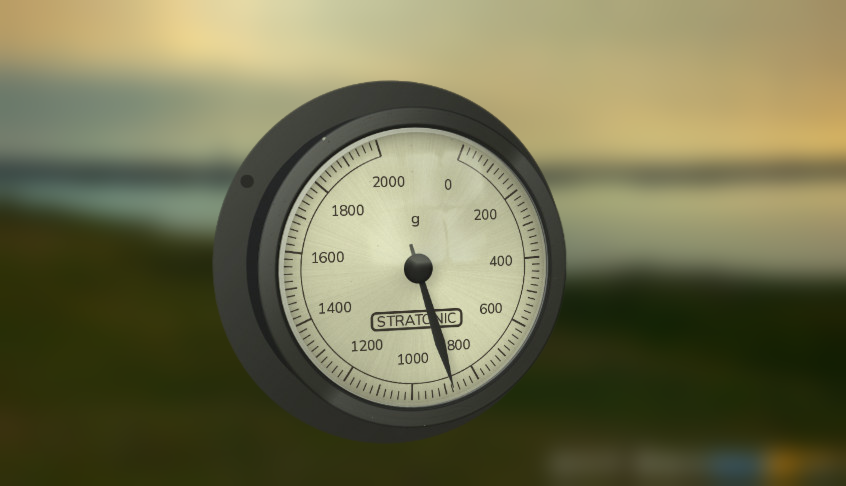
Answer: 880
